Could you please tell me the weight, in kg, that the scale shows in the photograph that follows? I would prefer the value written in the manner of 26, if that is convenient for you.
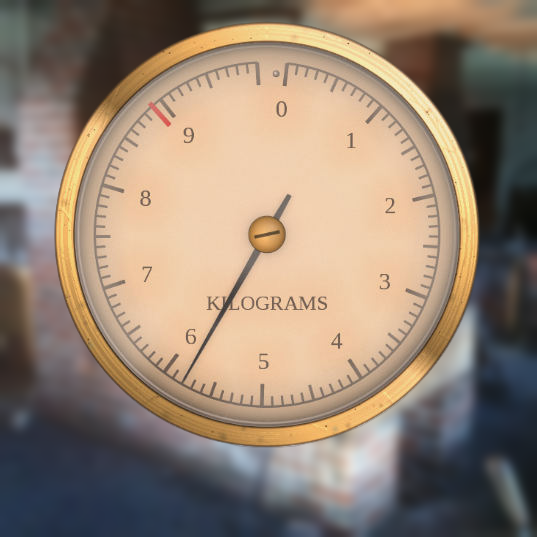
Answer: 5.8
